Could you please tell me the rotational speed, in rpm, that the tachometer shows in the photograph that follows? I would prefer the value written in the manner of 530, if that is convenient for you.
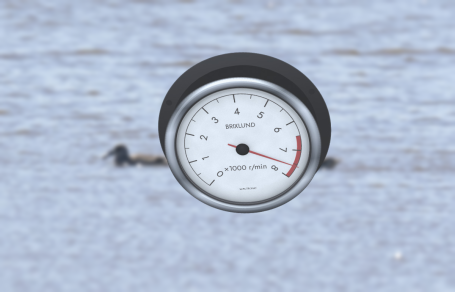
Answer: 7500
